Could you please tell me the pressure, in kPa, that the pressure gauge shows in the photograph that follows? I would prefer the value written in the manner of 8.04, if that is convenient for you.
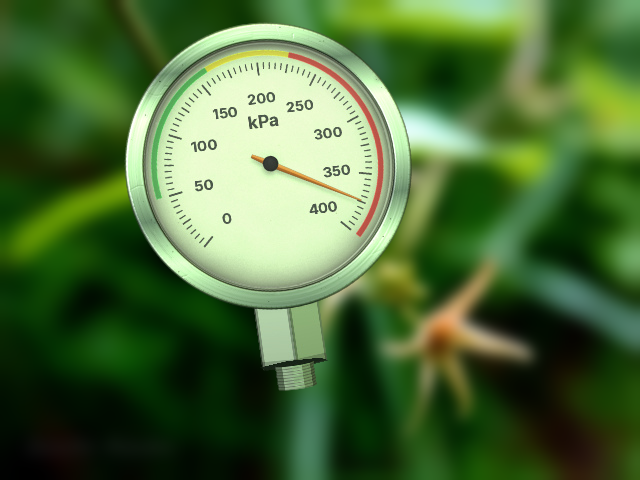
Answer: 375
